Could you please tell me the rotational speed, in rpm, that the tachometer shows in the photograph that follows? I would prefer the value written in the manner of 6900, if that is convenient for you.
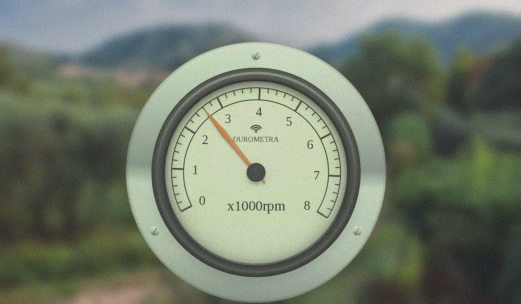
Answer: 2600
